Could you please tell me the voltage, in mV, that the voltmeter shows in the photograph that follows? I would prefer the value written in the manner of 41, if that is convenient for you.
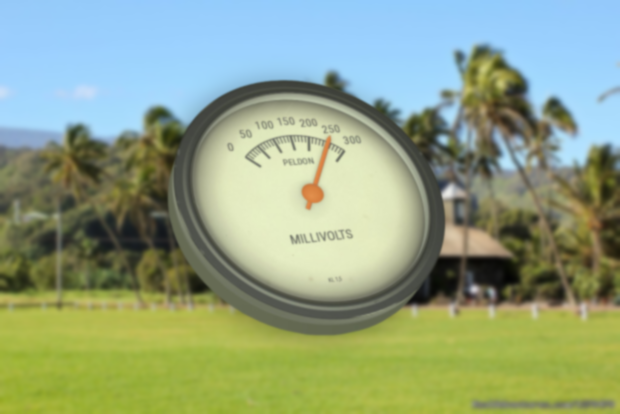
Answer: 250
